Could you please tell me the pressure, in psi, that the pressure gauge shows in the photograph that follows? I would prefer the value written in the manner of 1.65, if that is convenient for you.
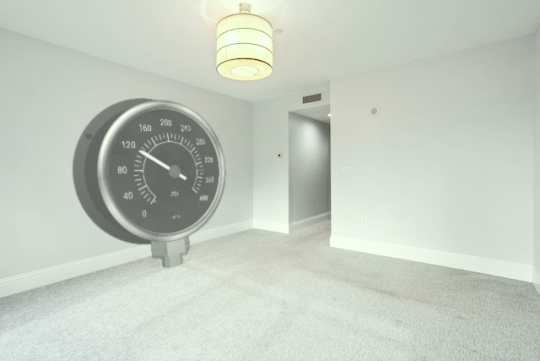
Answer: 120
